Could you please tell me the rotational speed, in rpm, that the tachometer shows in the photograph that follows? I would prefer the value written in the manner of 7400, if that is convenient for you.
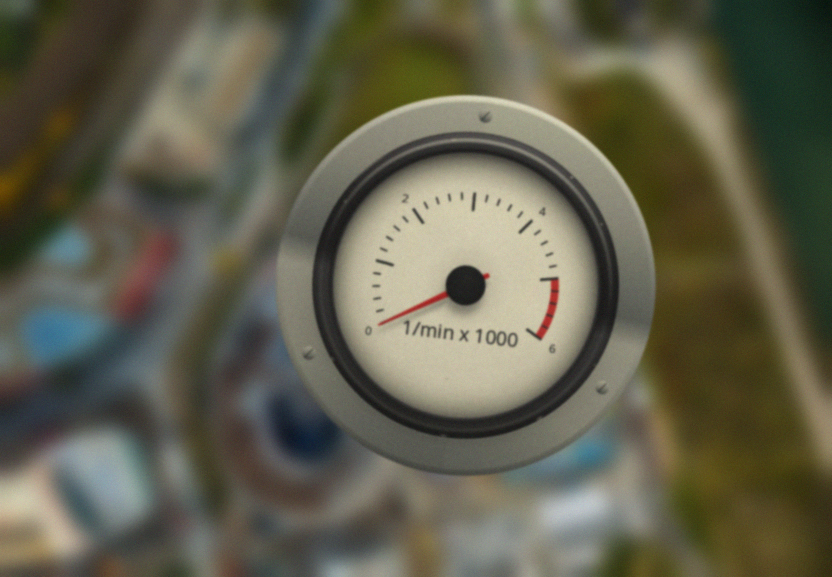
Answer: 0
